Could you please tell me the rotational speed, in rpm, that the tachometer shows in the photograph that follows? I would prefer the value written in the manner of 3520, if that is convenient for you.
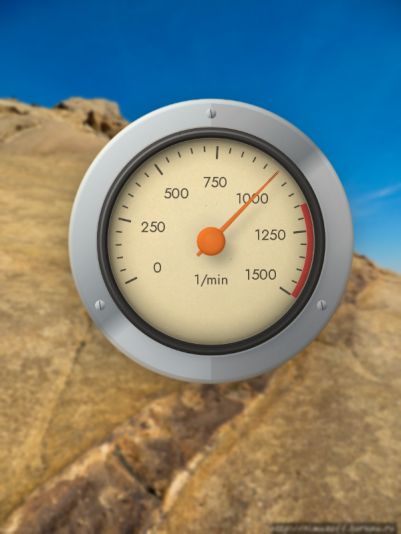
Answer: 1000
